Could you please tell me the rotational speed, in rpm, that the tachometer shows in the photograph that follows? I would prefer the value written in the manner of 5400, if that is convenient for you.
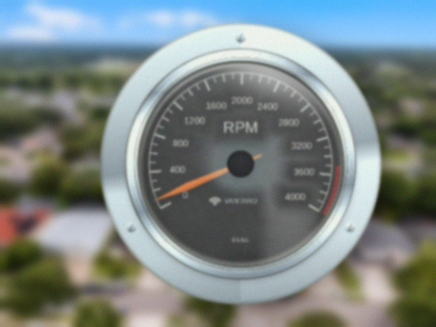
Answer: 100
